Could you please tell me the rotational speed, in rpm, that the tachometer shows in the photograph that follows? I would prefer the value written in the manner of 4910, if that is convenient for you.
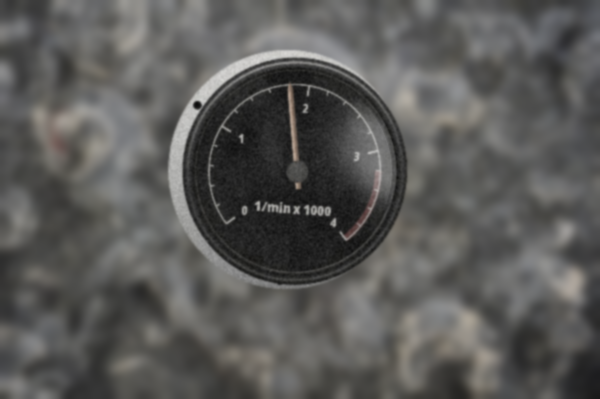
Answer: 1800
